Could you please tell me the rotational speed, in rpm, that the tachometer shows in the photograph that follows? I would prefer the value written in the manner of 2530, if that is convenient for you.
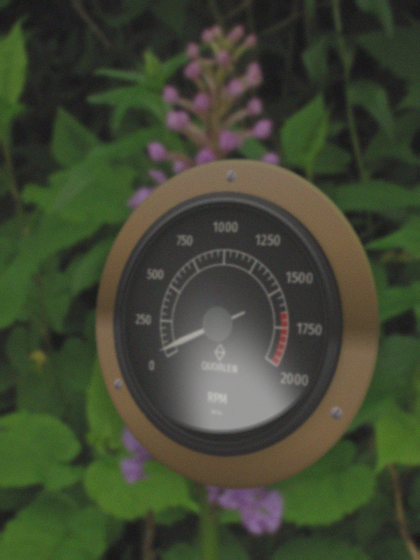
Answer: 50
